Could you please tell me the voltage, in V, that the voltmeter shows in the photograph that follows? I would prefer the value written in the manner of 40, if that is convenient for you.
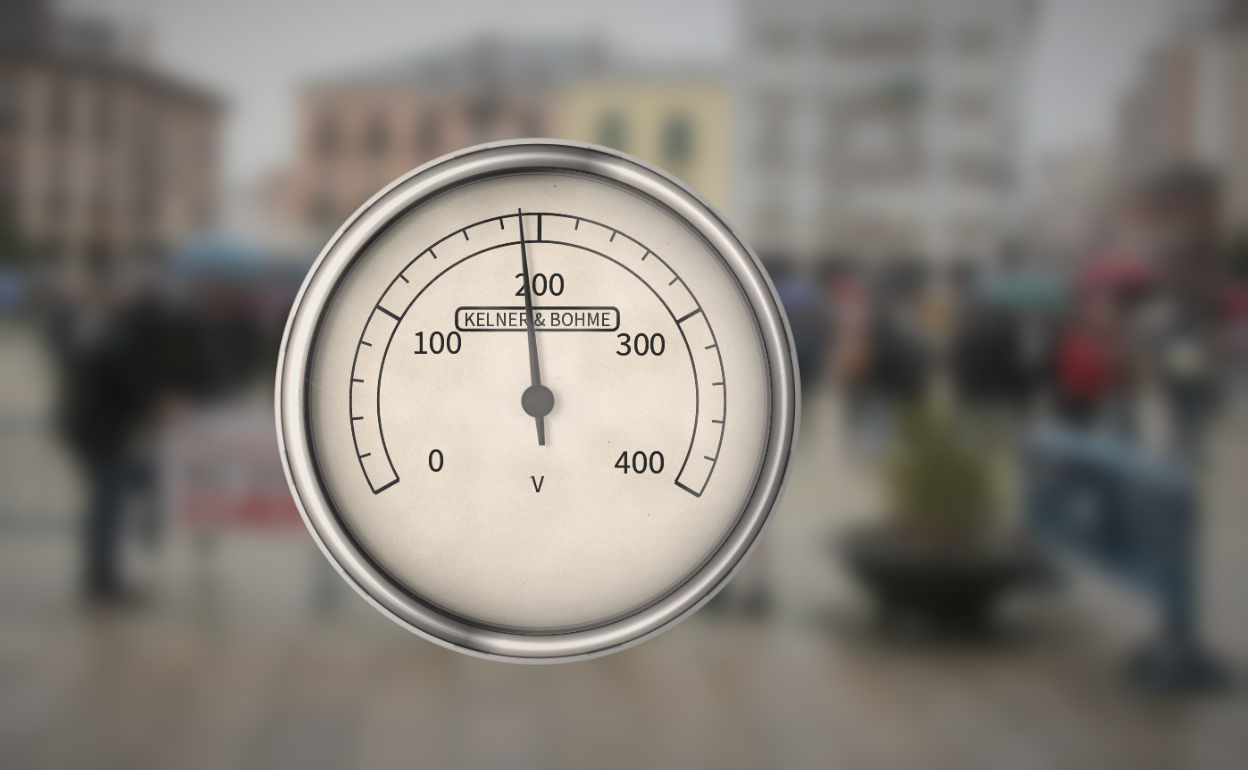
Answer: 190
